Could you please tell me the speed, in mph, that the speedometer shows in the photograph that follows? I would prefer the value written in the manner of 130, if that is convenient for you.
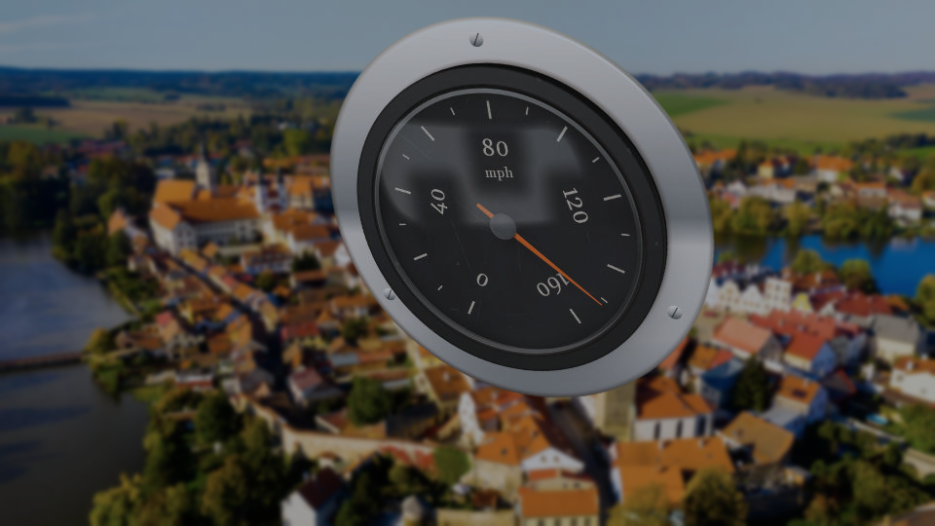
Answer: 150
